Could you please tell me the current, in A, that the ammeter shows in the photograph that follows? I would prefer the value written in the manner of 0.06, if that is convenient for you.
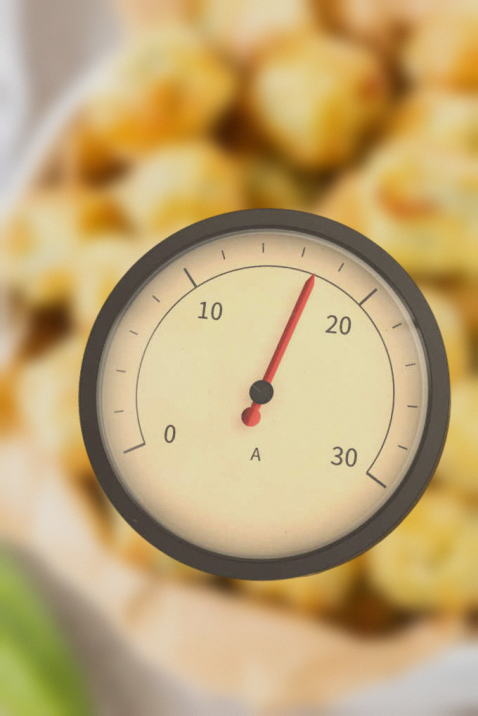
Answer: 17
